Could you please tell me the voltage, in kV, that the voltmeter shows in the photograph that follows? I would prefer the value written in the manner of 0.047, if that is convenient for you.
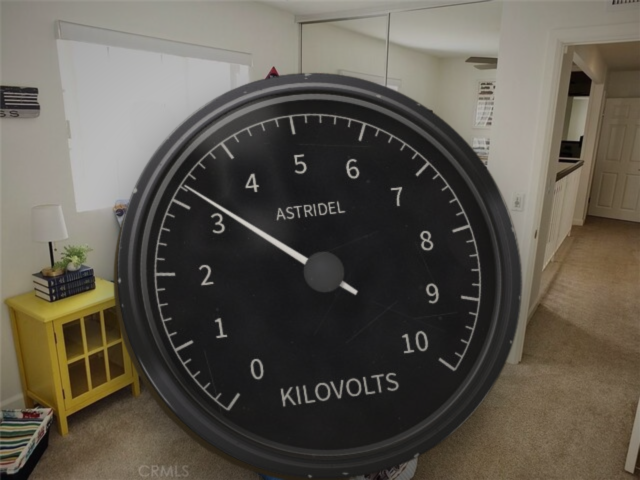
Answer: 3.2
